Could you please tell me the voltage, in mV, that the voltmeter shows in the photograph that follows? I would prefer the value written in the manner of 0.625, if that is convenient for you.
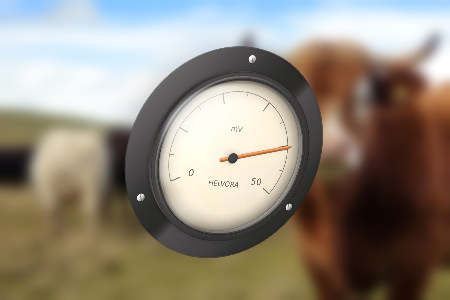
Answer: 40
